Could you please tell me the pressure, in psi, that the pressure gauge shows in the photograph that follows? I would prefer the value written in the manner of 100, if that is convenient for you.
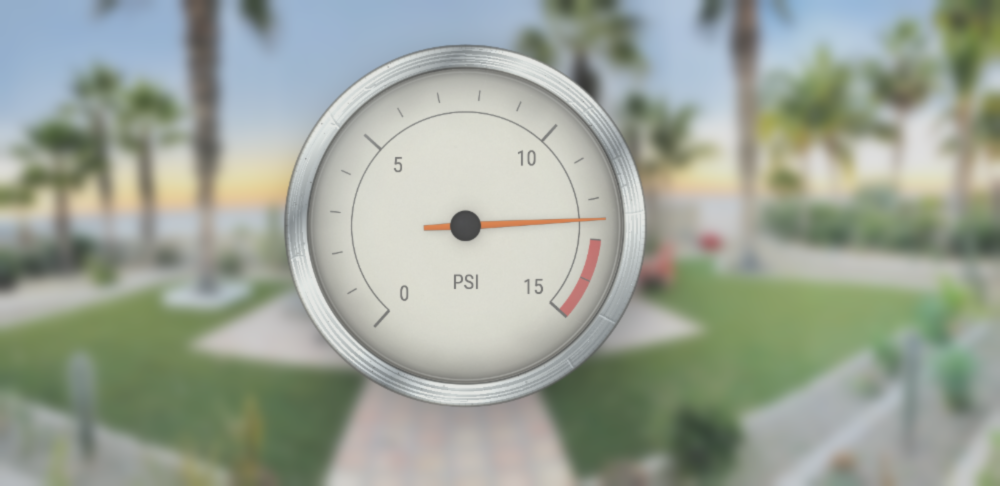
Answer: 12.5
